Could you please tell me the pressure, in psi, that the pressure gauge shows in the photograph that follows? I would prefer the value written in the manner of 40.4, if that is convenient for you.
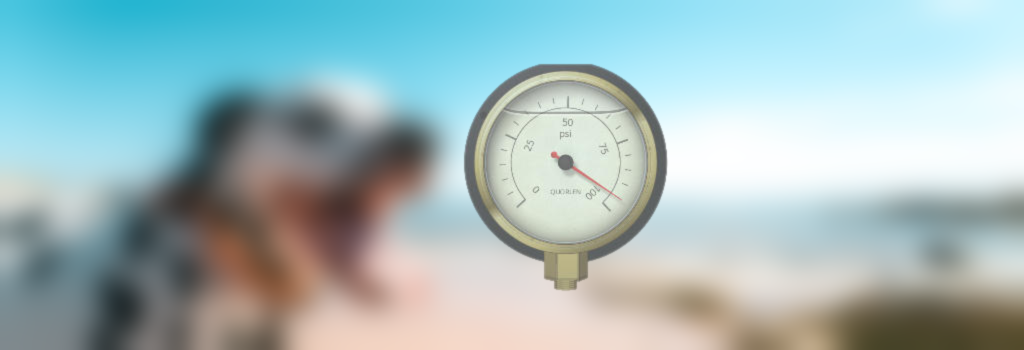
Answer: 95
